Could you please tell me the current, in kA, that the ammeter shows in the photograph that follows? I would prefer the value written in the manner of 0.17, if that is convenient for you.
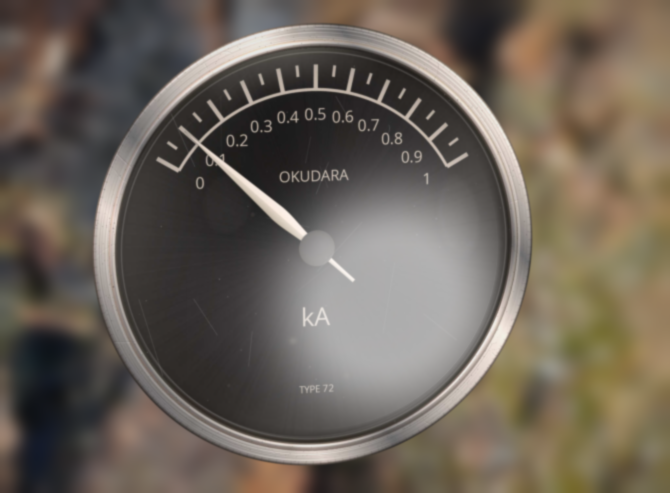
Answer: 0.1
